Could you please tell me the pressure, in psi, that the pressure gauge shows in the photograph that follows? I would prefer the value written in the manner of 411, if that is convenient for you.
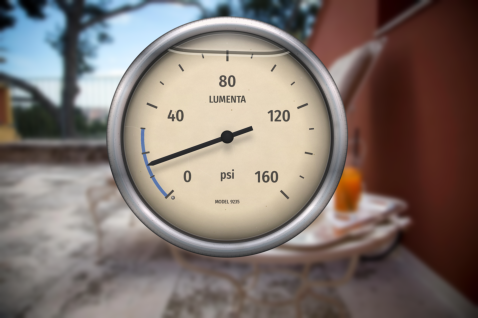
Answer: 15
